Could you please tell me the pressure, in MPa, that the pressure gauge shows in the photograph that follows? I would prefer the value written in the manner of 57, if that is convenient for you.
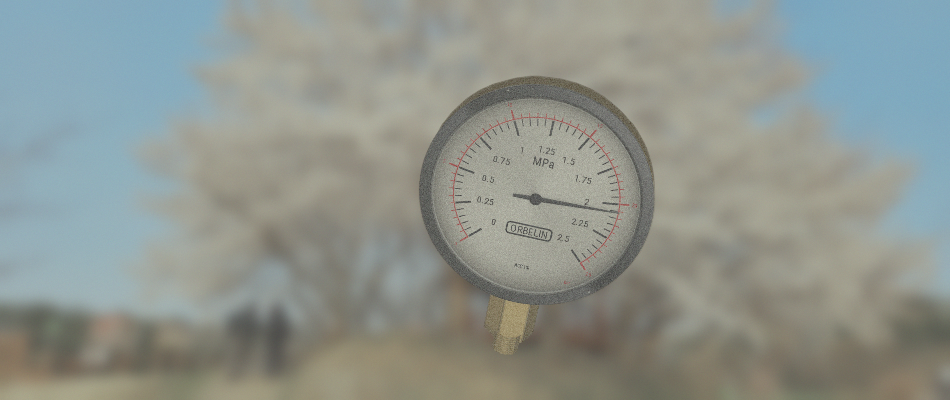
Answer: 2.05
